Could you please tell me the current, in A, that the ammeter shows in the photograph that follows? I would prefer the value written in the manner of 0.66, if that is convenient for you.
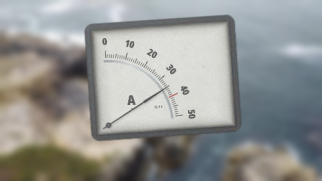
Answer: 35
